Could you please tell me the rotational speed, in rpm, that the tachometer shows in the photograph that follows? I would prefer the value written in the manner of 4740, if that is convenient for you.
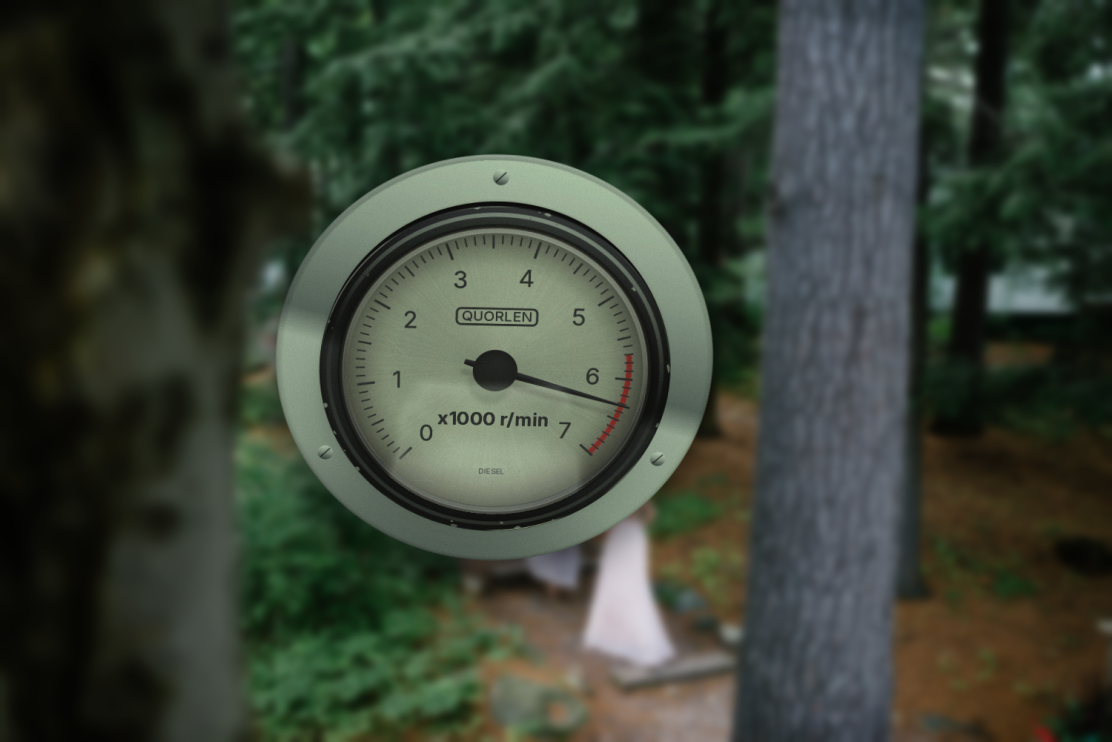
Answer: 6300
